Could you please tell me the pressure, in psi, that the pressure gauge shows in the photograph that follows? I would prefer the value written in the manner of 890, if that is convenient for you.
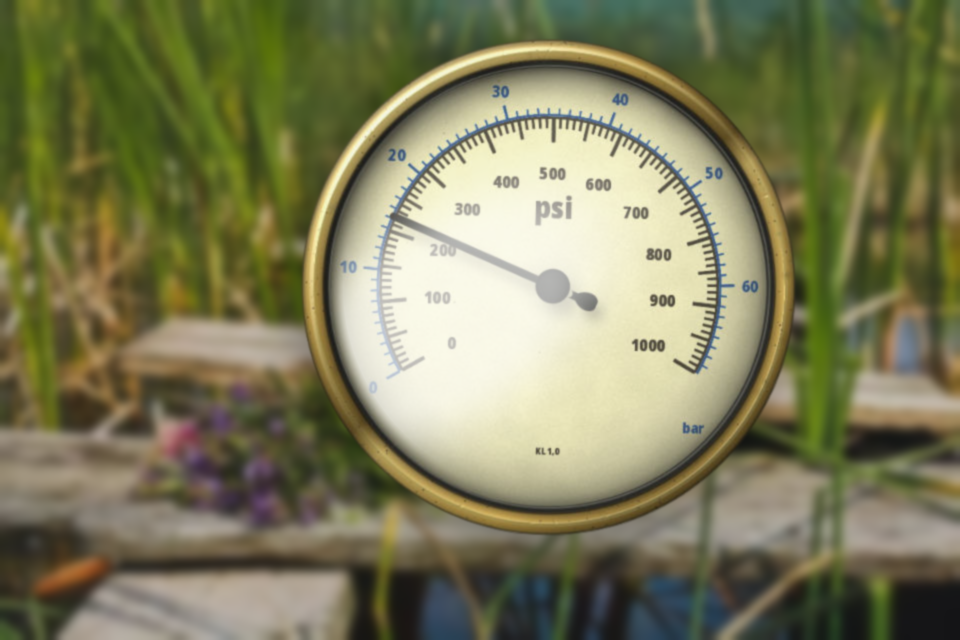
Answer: 220
